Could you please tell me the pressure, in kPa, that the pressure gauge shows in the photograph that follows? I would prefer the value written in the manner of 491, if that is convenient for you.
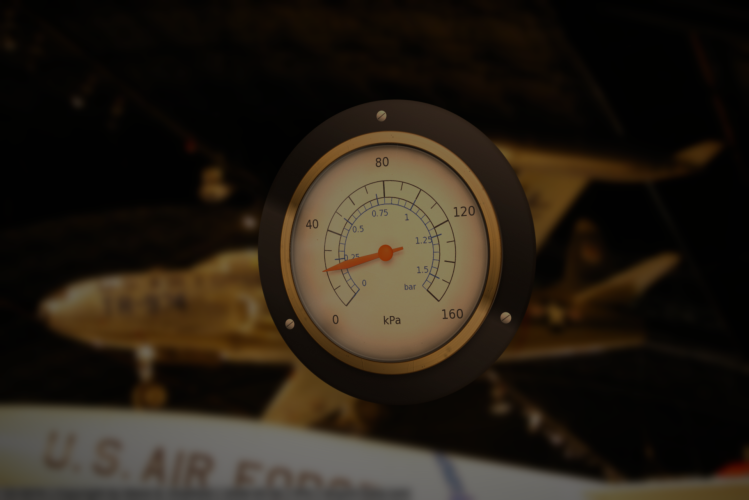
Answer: 20
